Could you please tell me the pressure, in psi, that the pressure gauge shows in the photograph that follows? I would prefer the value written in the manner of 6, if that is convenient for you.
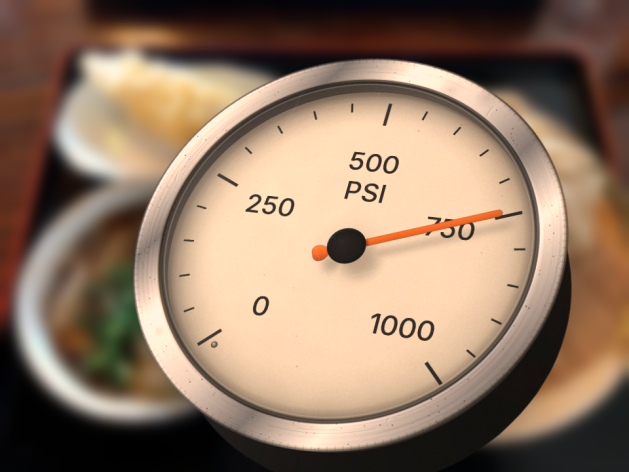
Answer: 750
